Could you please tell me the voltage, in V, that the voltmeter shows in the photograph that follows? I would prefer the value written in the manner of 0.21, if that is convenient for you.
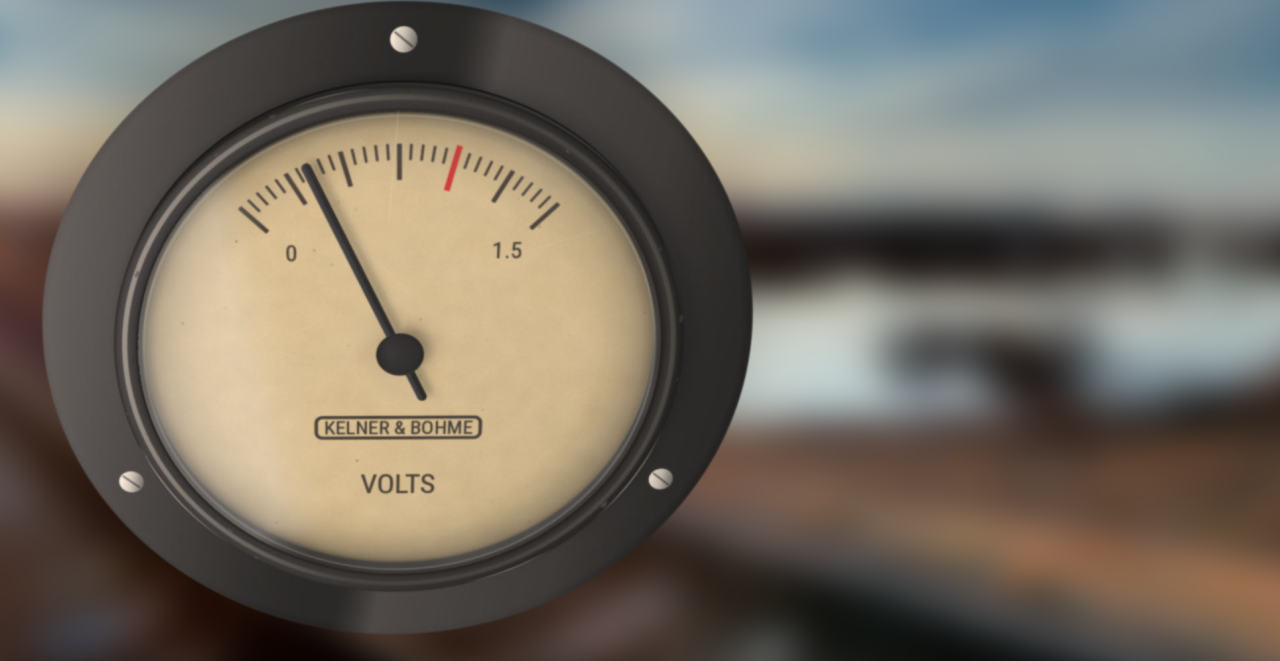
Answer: 0.35
